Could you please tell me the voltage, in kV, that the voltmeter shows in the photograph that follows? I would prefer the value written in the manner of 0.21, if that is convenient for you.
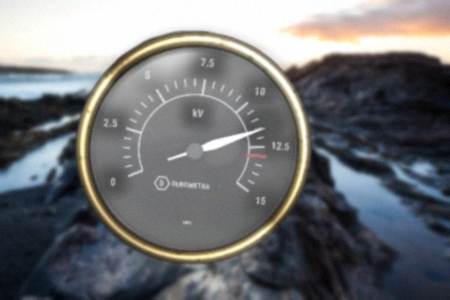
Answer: 11.5
